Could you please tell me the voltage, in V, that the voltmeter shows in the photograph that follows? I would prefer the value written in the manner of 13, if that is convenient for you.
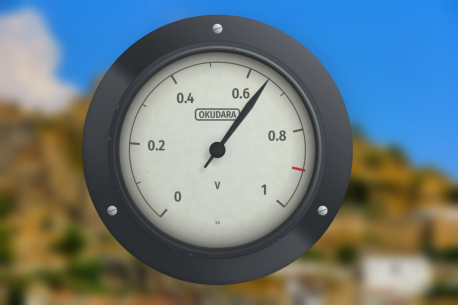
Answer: 0.65
